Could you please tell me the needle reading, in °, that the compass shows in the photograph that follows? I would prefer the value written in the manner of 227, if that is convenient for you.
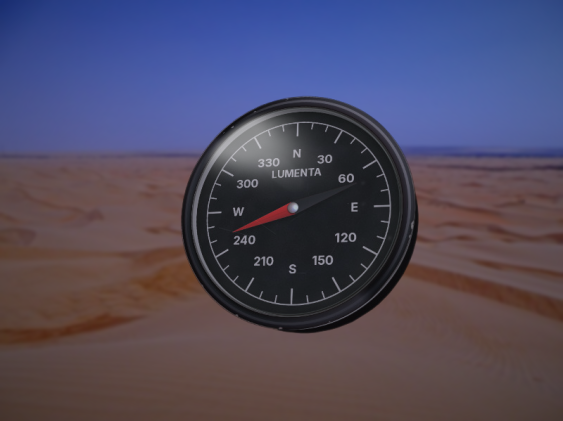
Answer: 250
